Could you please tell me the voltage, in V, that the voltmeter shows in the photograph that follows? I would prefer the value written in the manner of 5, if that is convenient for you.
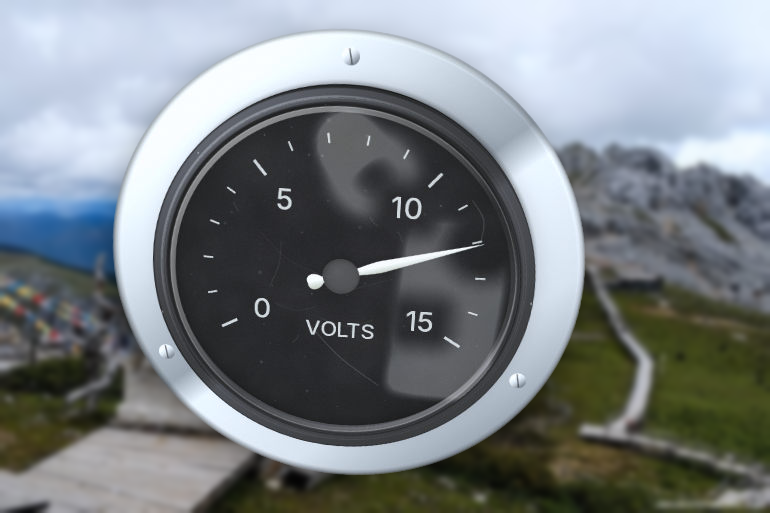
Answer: 12
